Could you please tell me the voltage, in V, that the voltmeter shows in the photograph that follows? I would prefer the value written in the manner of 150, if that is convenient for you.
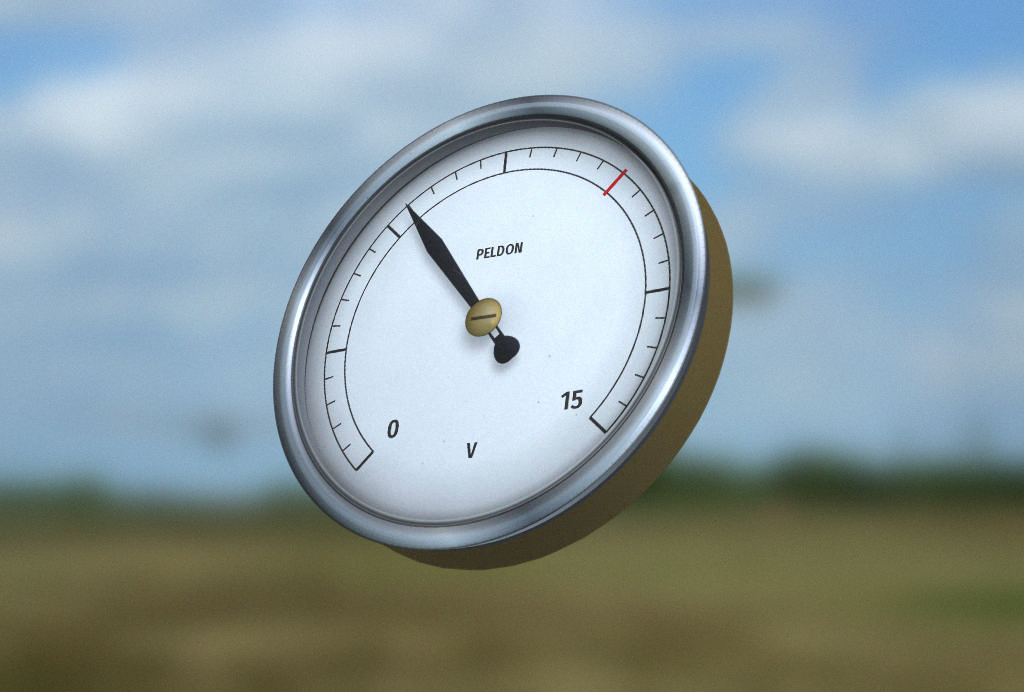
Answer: 5.5
